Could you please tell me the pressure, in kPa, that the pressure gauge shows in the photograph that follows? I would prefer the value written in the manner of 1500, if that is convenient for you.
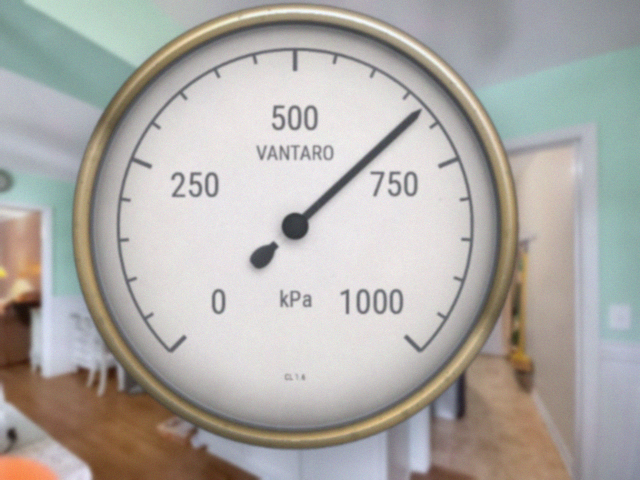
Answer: 675
